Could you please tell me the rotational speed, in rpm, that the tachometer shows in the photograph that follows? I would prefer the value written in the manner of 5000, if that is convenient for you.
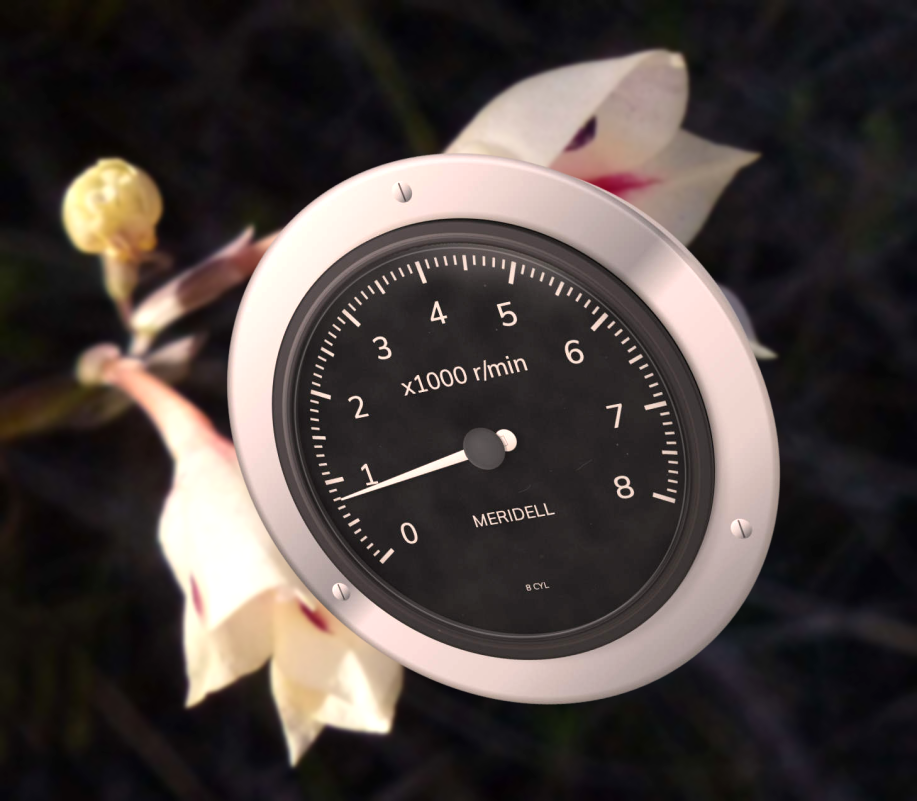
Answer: 800
